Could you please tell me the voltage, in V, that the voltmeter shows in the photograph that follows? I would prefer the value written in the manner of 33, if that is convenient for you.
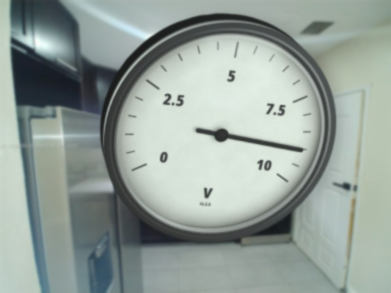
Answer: 9
